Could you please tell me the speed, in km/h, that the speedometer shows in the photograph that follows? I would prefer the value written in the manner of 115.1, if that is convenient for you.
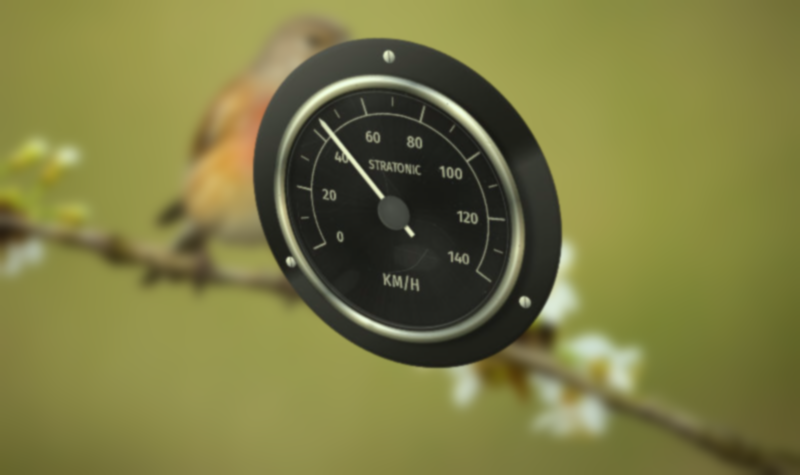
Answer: 45
